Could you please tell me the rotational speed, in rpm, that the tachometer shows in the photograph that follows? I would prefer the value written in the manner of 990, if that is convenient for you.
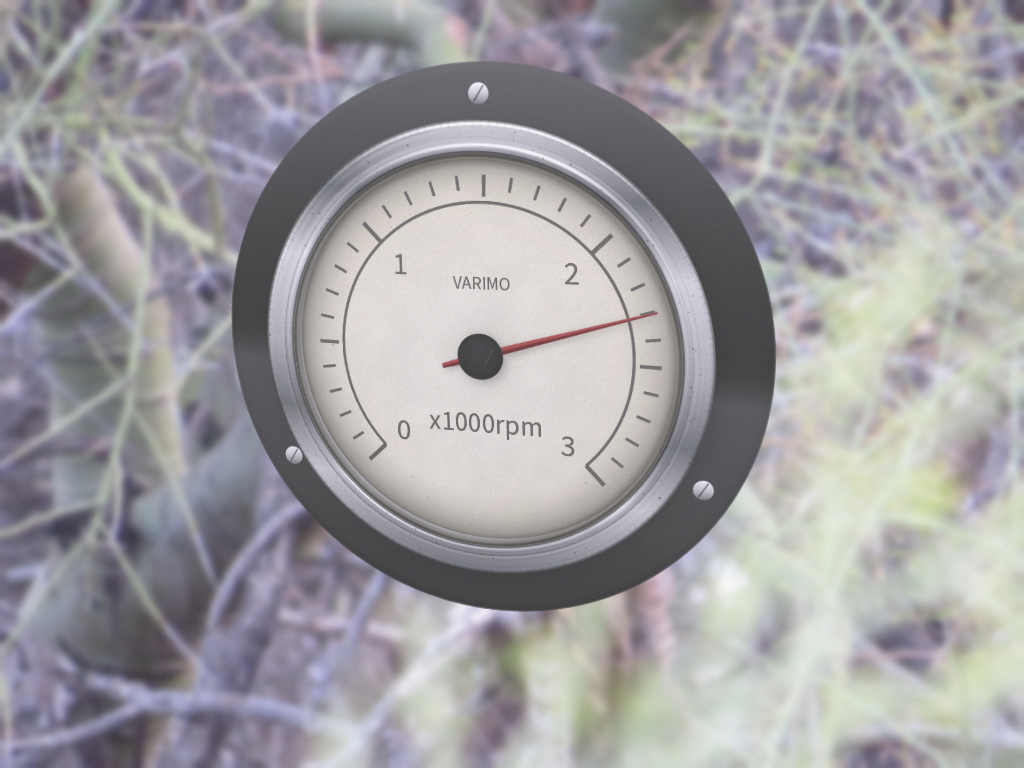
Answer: 2300
